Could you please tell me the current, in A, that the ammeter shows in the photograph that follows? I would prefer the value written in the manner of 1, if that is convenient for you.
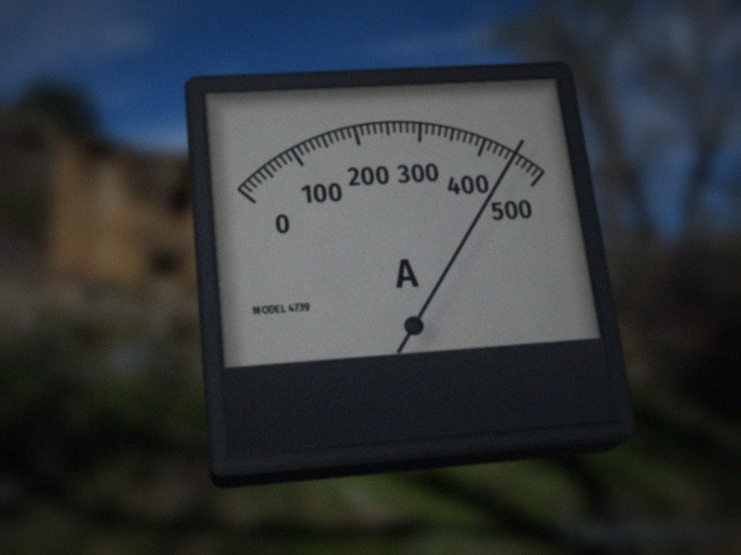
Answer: 450
